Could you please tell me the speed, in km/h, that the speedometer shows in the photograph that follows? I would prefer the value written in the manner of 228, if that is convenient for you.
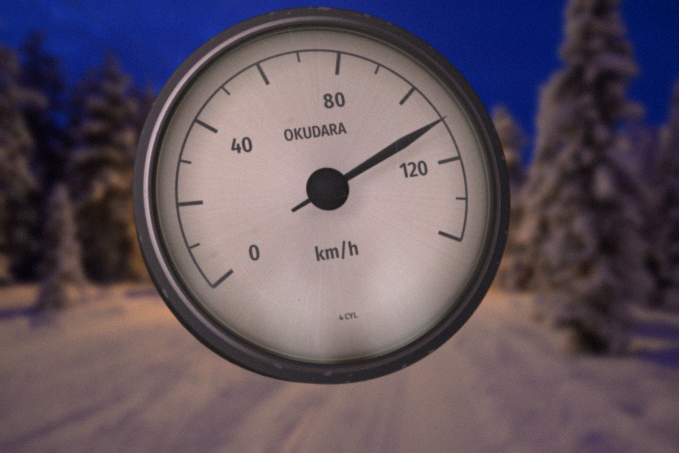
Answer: 110
